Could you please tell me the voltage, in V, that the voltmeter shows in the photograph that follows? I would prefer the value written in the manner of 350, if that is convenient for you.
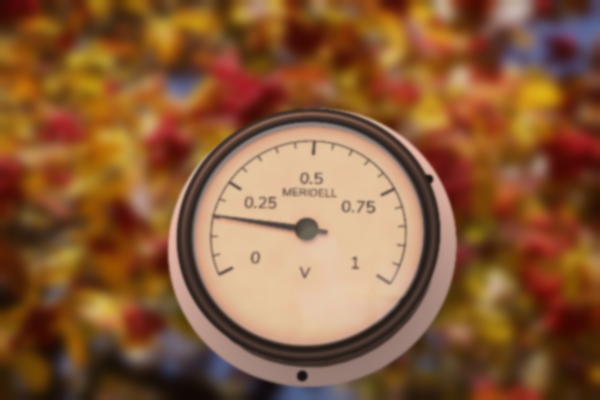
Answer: 0.15
